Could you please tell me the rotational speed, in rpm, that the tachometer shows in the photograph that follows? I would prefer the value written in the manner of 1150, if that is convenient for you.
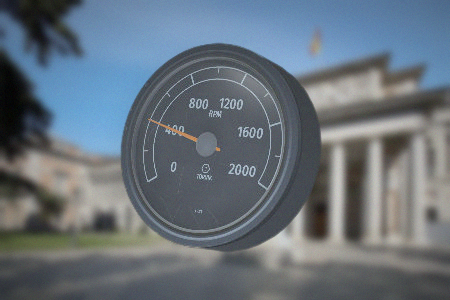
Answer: 400
